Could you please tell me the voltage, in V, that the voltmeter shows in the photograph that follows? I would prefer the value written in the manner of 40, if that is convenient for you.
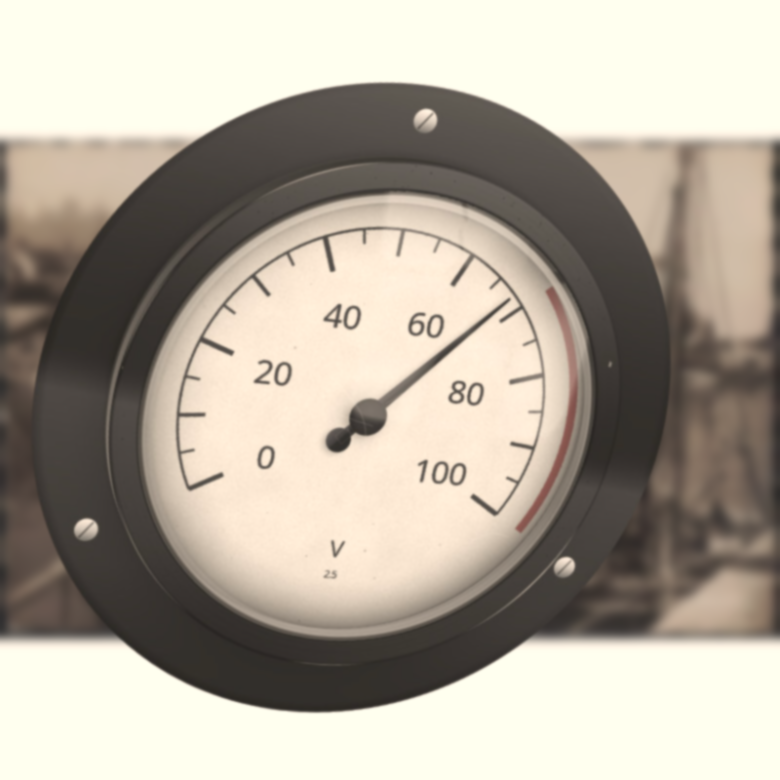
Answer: 67.5
